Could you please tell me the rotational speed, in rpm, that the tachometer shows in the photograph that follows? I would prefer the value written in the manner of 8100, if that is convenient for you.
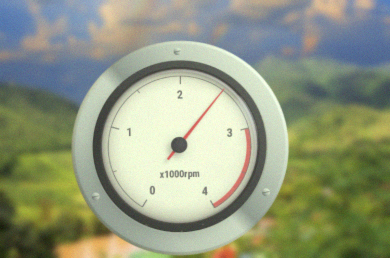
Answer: 2500
